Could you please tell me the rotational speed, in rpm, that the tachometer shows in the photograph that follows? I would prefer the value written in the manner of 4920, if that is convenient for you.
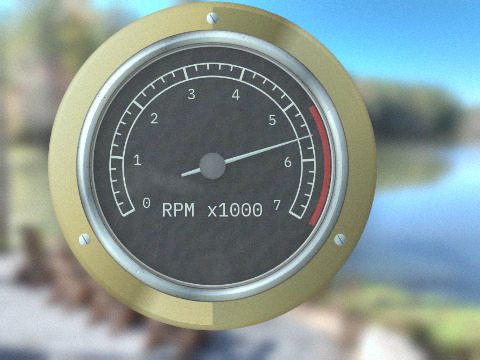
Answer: 5600
